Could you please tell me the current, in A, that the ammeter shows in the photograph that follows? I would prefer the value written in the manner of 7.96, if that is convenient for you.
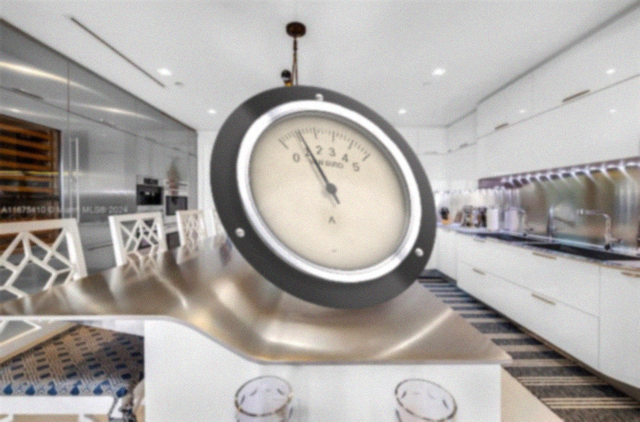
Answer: 1
